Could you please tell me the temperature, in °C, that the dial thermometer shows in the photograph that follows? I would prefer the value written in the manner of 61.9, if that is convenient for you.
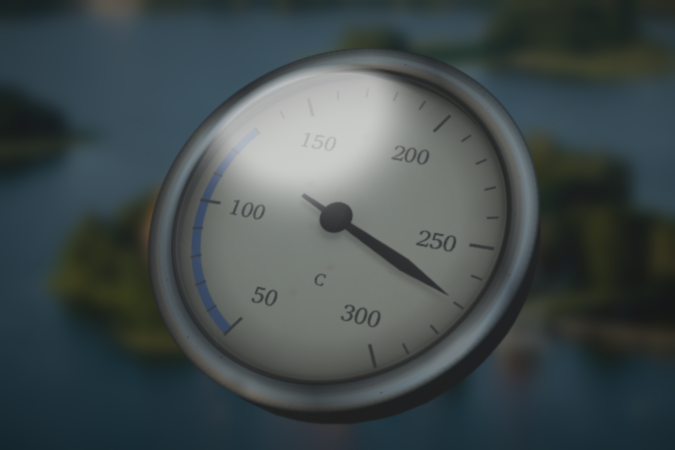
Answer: 270
